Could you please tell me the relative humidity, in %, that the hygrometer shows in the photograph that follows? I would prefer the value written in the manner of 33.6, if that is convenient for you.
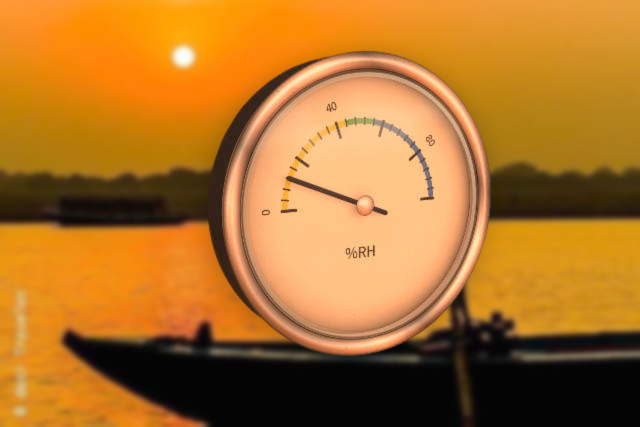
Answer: 12
